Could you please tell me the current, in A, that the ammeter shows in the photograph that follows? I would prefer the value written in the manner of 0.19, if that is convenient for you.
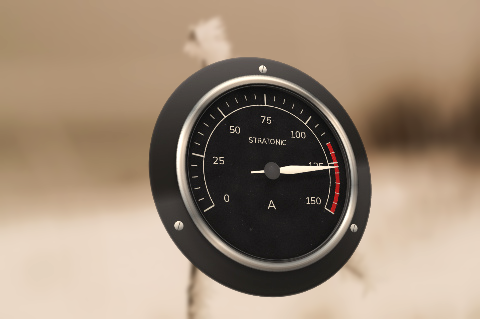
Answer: 127.5
